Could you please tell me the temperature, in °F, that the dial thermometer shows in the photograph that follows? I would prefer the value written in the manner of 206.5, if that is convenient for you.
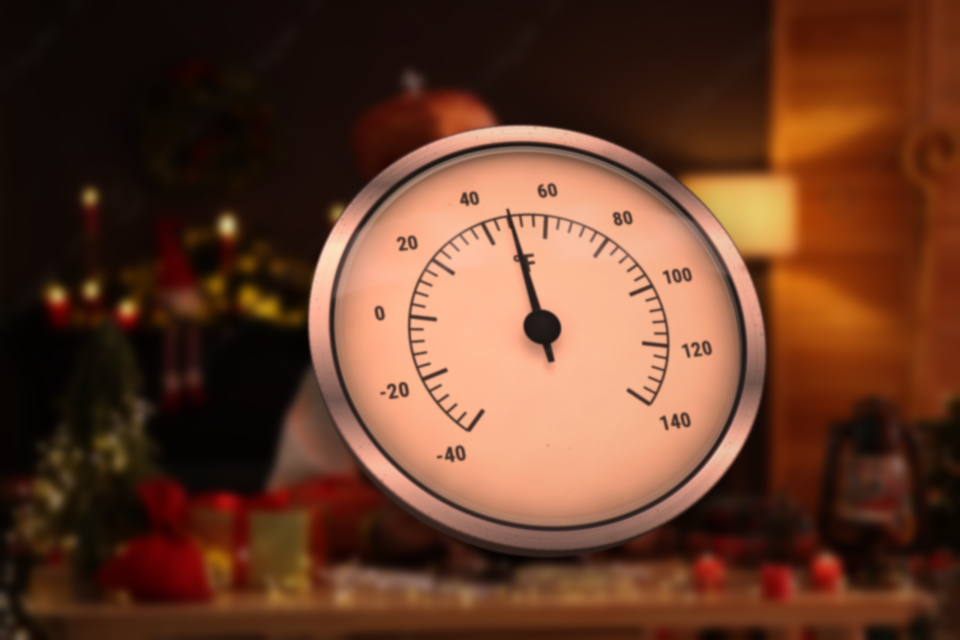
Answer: 48
